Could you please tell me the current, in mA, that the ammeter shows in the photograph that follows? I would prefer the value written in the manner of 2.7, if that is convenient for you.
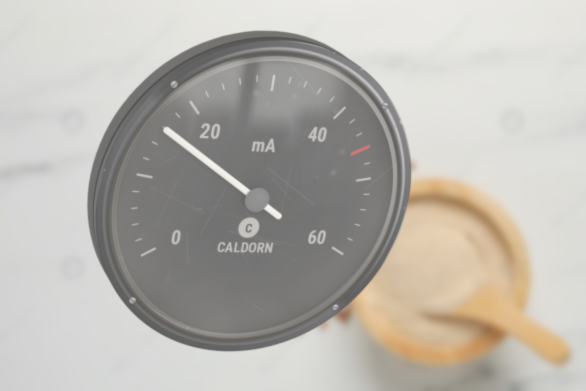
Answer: 16
